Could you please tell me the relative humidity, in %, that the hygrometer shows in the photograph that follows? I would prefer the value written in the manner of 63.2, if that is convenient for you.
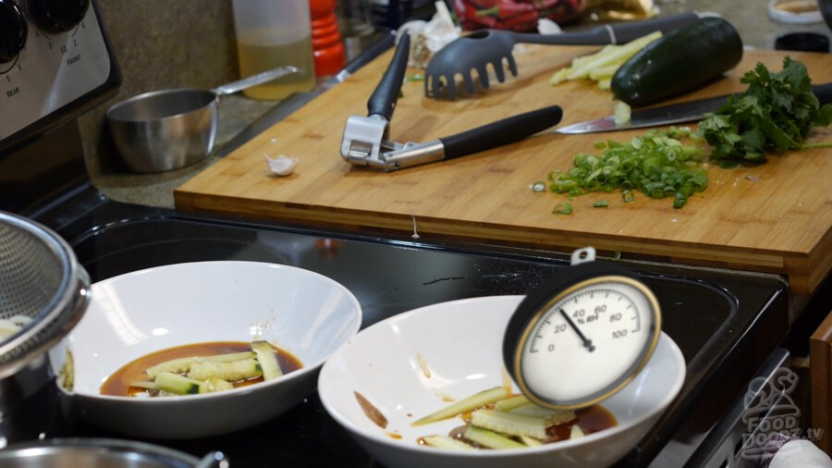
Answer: 30
